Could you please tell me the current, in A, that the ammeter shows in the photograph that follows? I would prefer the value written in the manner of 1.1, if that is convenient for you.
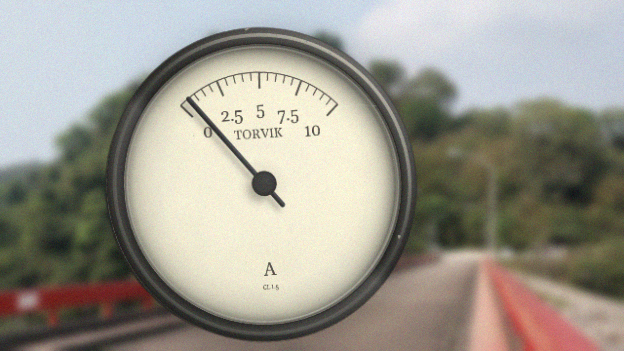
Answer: 0.5
